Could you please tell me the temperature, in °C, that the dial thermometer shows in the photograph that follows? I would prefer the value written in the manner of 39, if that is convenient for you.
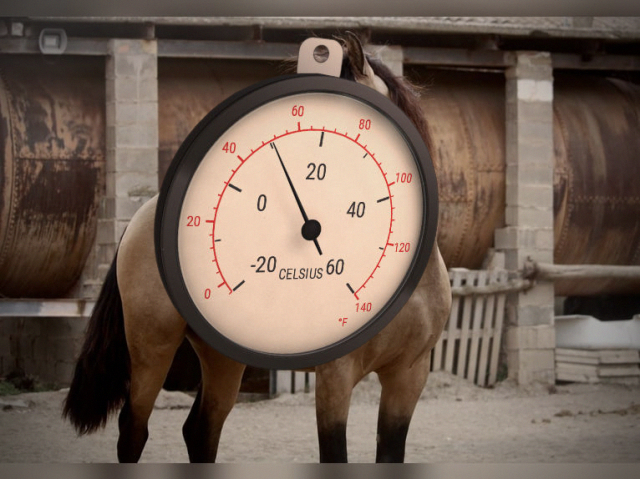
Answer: 10
